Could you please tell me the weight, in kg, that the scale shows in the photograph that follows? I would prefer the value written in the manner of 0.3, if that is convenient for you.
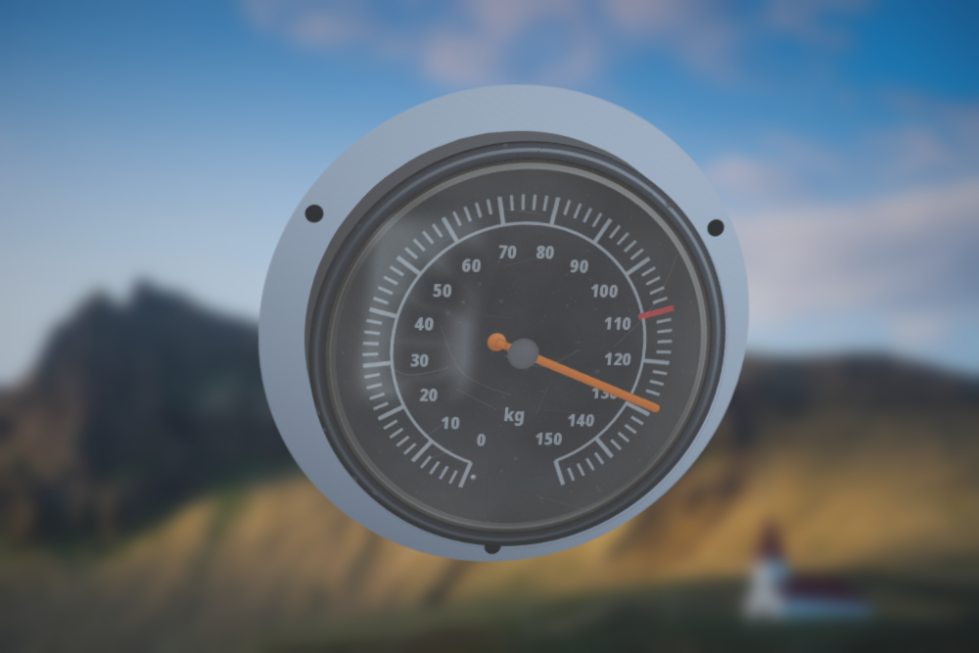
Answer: 128
